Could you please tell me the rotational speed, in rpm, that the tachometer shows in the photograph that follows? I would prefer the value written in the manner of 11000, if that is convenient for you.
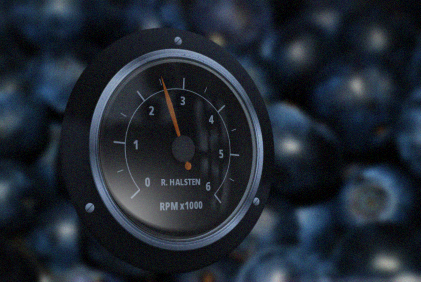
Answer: 2500
